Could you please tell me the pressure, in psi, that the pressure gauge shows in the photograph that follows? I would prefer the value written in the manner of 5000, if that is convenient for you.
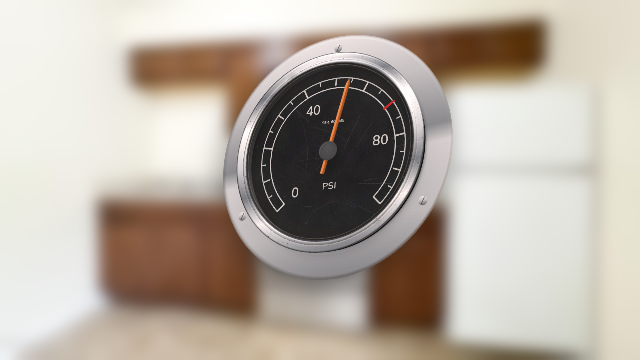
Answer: 55
